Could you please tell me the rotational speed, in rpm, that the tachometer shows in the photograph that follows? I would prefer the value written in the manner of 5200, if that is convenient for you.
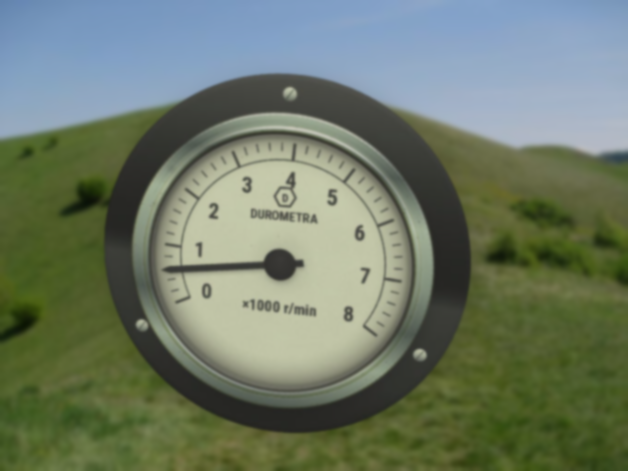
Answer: 600
